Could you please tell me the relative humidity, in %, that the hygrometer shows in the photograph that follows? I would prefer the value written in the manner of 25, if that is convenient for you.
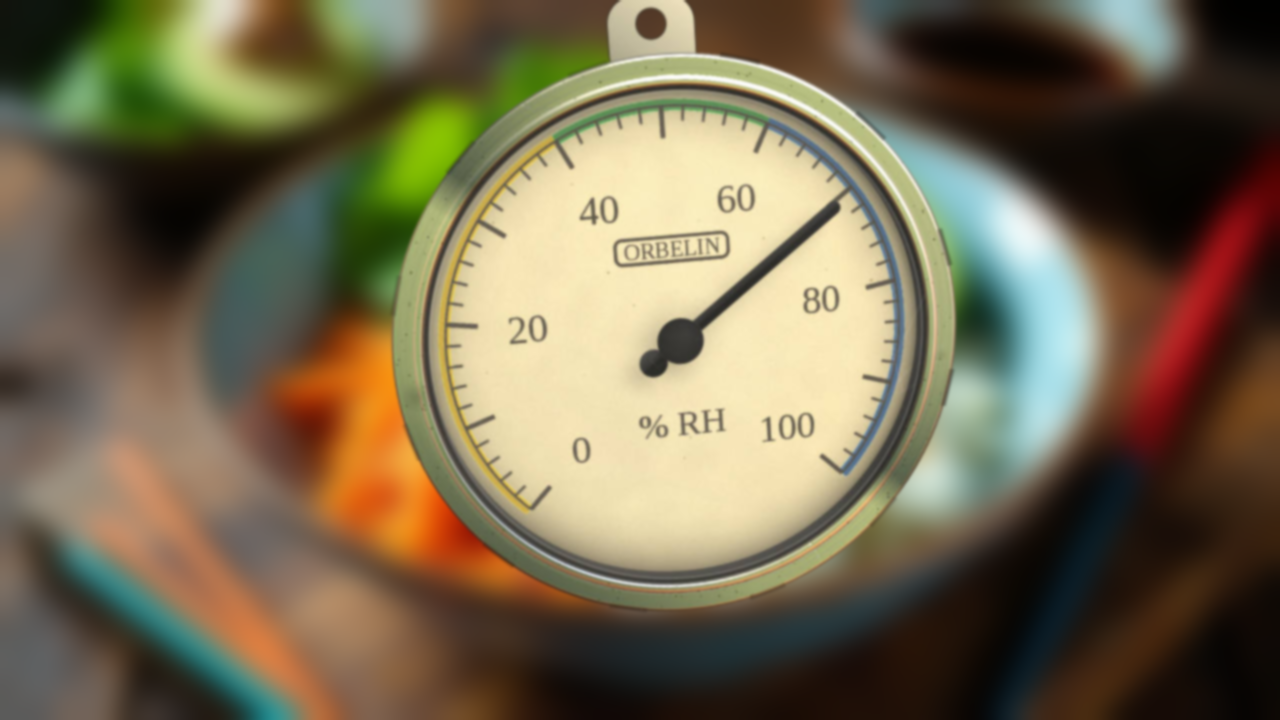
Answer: 70
